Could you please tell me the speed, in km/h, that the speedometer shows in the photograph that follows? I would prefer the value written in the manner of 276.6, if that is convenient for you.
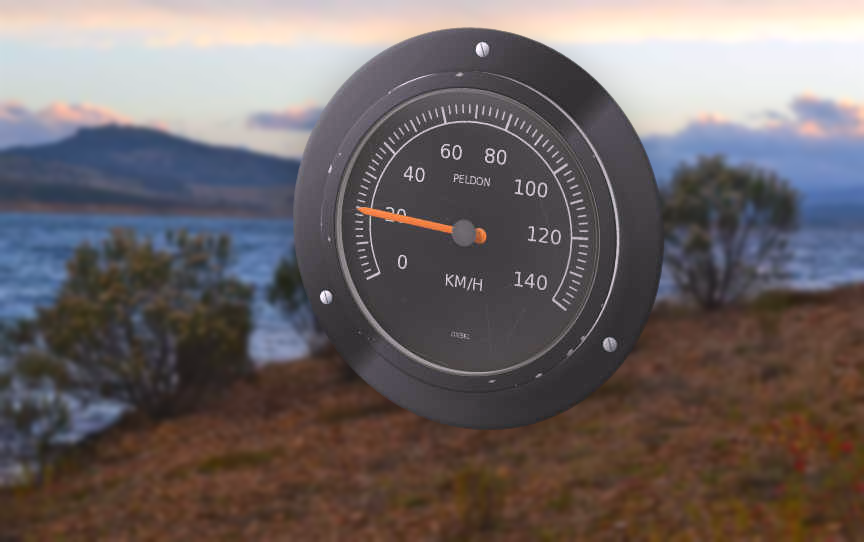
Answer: 20
